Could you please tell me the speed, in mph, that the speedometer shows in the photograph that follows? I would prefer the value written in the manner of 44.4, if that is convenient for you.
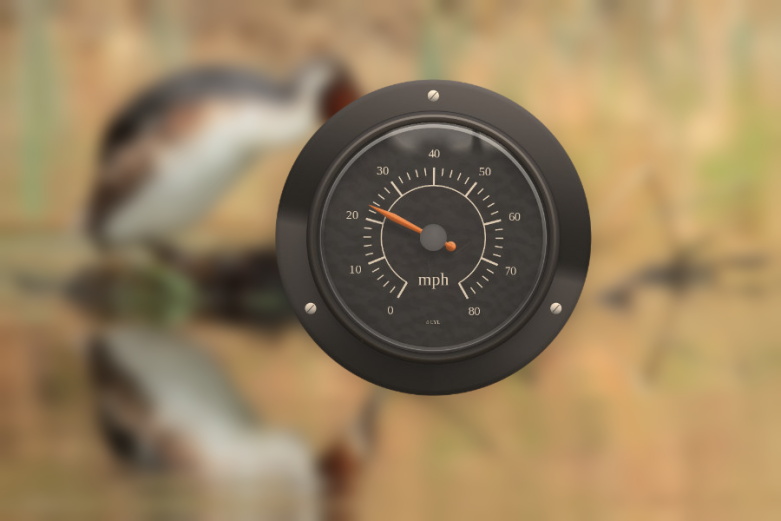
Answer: 23
